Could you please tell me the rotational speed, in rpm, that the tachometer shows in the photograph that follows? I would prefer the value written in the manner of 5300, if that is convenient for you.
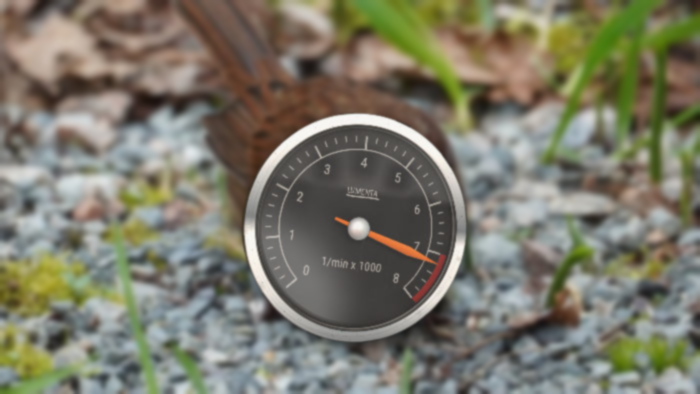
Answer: 7200
